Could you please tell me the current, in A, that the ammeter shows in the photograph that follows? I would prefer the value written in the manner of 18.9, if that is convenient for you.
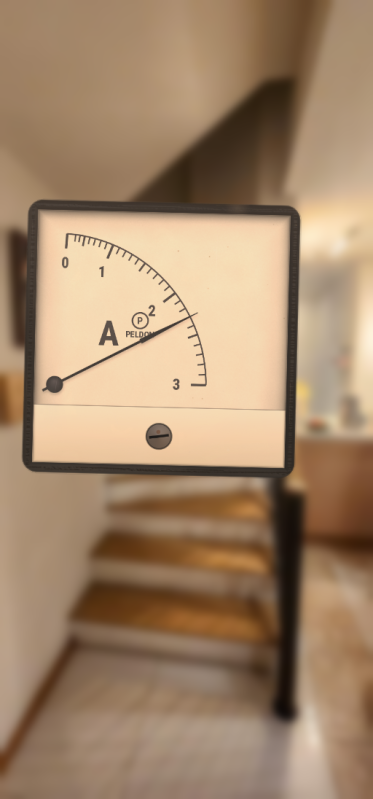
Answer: 2.3
